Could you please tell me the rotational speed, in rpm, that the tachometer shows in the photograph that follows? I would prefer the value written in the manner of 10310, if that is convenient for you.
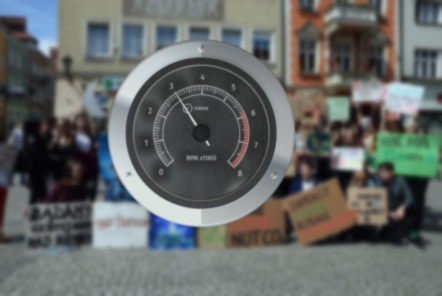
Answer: 3000
